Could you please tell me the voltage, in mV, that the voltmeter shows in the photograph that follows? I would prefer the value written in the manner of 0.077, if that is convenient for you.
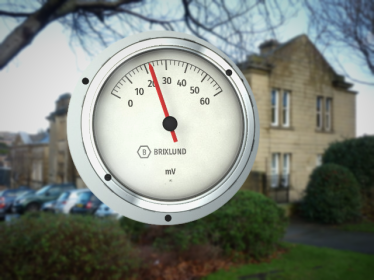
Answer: 22
